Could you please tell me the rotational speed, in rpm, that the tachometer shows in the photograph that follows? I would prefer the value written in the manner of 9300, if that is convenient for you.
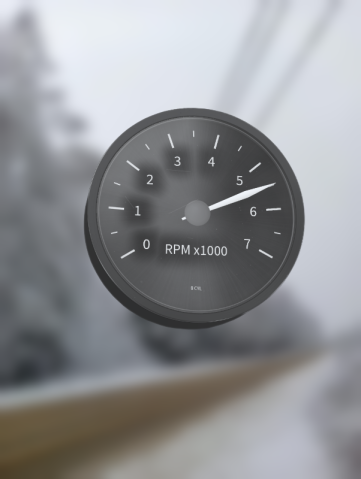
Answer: 5500
